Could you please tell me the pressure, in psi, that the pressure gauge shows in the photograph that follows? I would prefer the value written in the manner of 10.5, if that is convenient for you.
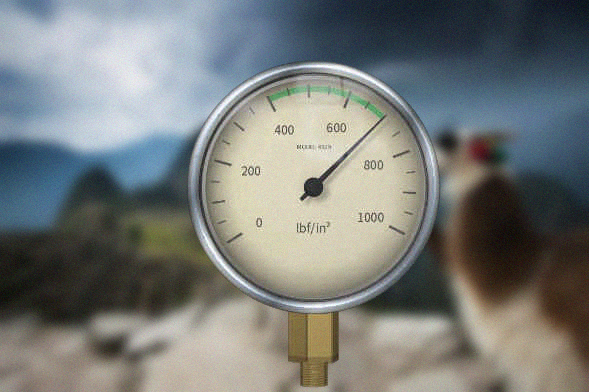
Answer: 700
